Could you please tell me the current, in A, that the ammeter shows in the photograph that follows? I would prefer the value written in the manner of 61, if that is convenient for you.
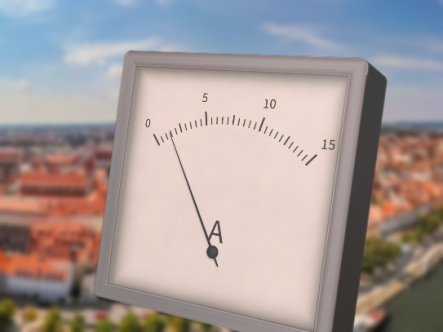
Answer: 1.5
